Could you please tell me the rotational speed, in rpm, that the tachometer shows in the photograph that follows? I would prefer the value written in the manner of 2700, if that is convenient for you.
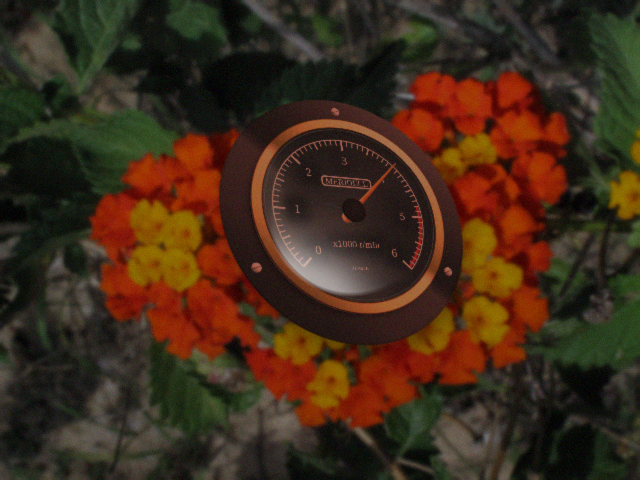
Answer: 4000
